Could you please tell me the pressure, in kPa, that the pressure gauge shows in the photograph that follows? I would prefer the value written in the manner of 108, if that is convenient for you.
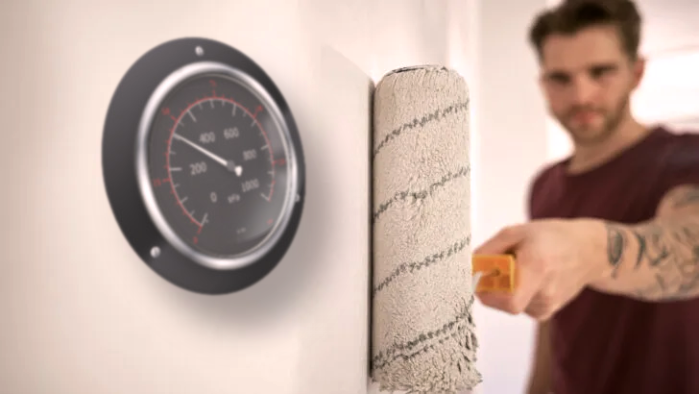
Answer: 300
